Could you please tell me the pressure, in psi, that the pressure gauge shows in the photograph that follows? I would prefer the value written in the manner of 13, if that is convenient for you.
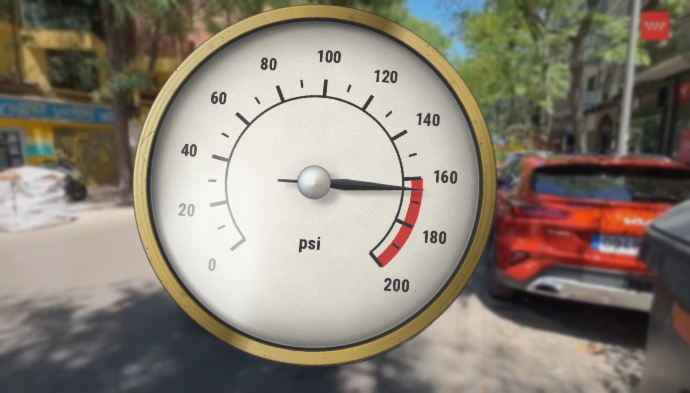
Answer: 165
